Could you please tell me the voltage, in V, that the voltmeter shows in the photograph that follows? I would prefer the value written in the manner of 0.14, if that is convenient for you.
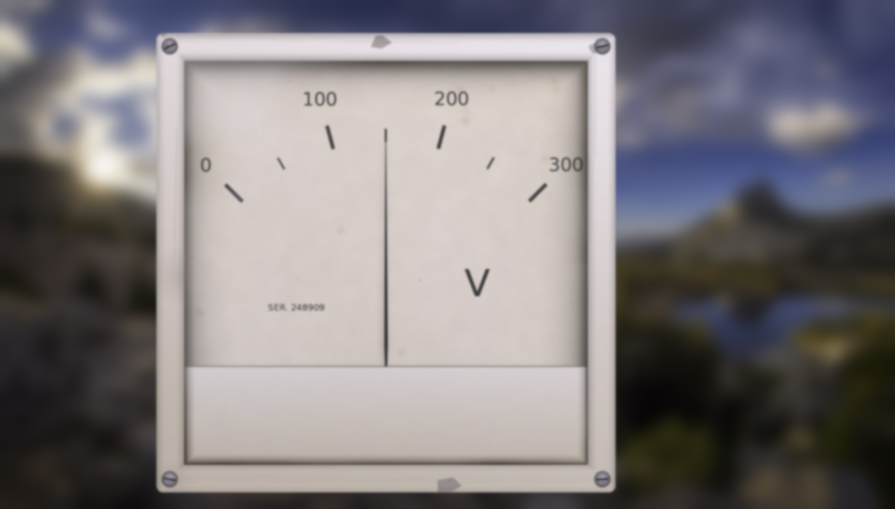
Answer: 150
